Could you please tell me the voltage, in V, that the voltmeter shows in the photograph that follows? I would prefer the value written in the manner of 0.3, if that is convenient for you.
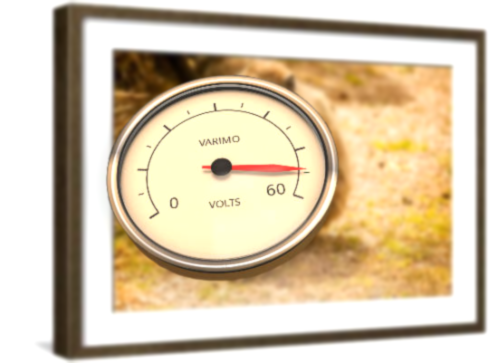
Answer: 55
